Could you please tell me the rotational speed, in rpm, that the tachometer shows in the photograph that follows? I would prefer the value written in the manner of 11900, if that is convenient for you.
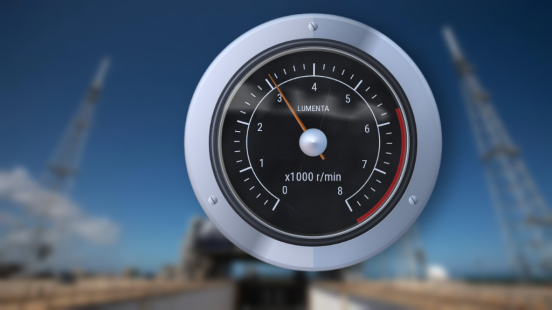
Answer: 3100
